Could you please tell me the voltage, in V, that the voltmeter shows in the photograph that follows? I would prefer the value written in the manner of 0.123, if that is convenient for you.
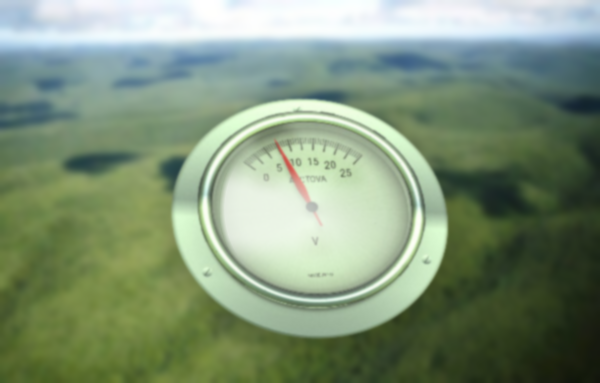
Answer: 7.5
